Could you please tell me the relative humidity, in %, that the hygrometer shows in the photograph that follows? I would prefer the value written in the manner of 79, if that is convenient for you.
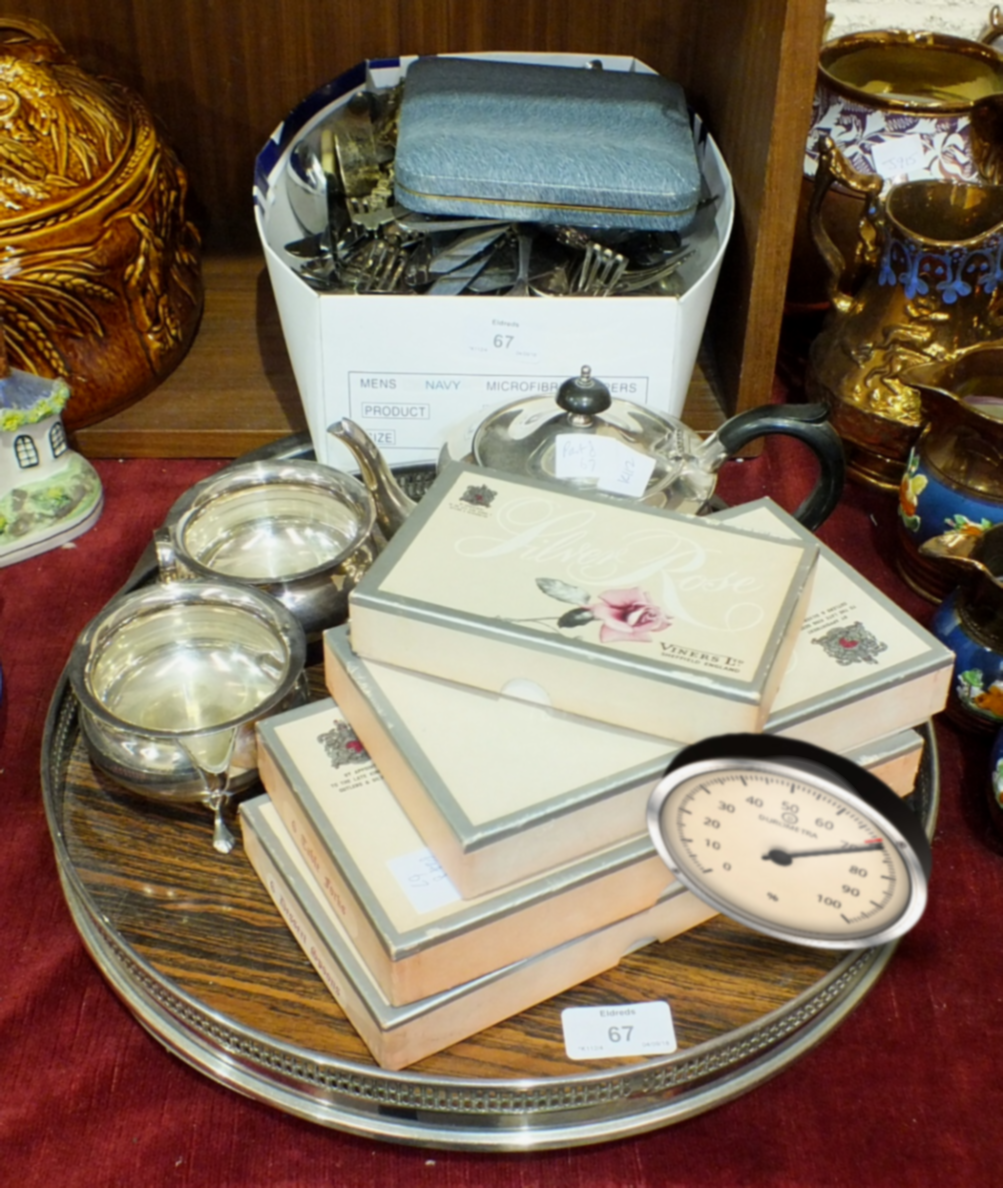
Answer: 70
